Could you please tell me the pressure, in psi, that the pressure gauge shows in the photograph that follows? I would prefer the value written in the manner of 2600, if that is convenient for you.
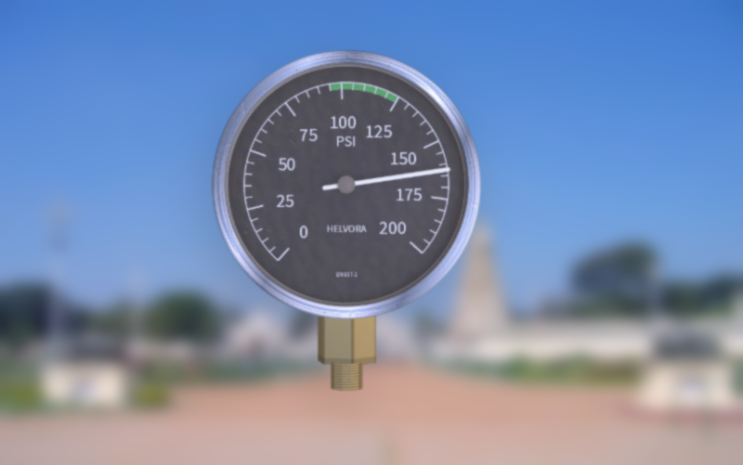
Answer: 162.5
